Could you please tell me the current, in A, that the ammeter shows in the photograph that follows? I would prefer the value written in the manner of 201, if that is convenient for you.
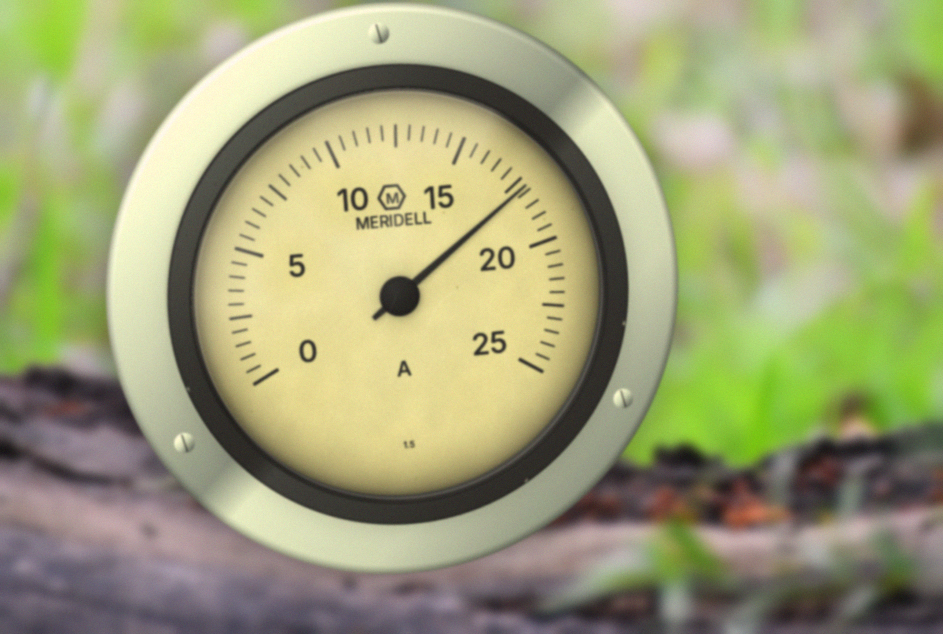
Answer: 17.75
